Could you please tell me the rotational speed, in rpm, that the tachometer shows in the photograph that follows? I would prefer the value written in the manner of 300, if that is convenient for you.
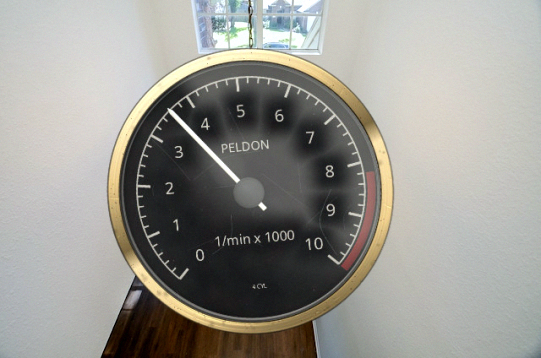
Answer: 3600
